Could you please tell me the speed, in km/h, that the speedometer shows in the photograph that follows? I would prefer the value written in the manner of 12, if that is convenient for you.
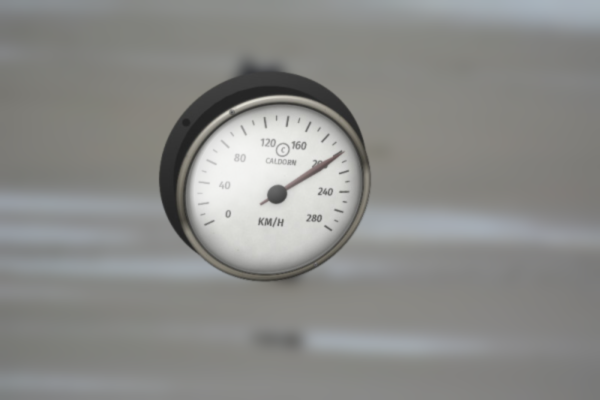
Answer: 200
